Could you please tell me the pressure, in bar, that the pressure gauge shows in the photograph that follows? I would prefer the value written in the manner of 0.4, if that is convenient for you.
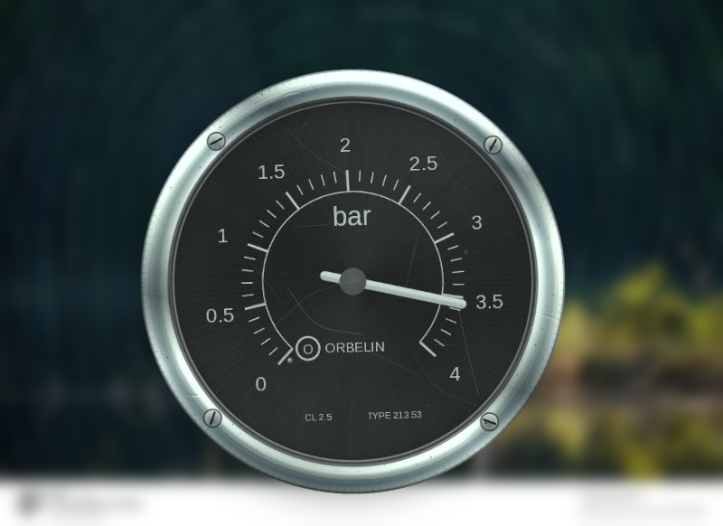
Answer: 3.55
